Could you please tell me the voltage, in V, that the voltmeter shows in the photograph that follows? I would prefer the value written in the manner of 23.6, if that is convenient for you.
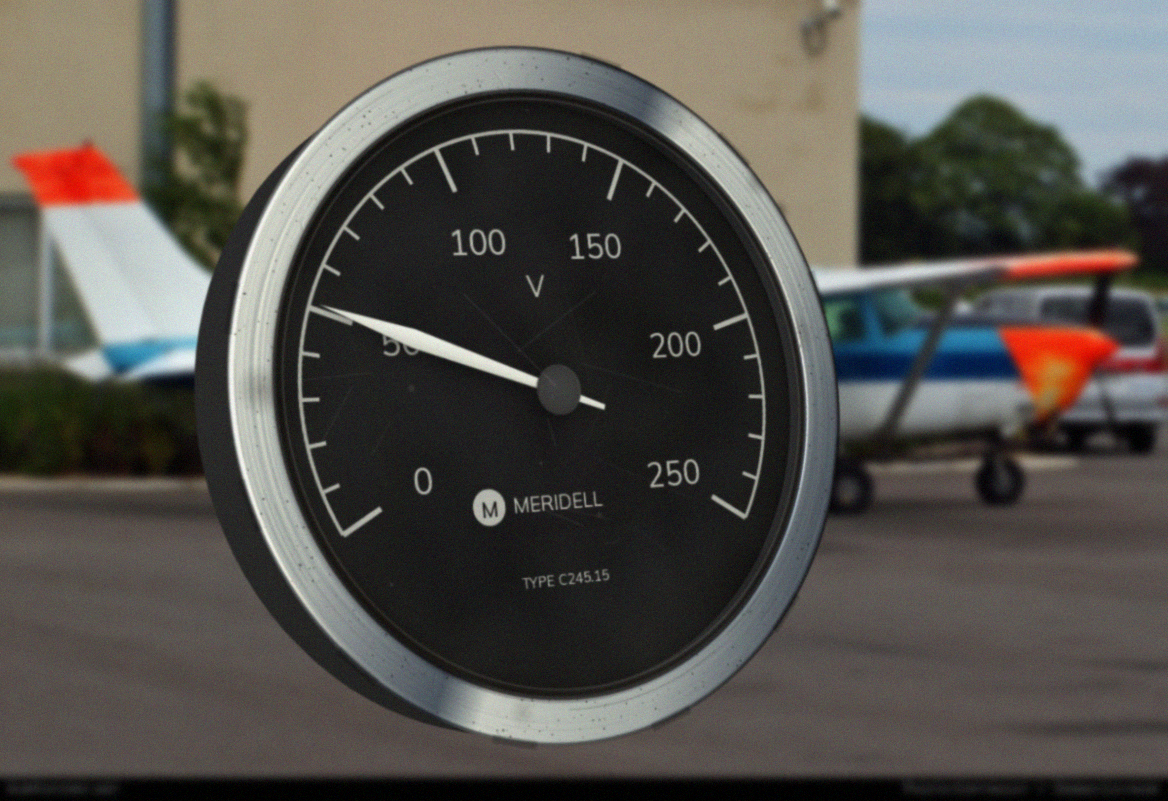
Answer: 50
